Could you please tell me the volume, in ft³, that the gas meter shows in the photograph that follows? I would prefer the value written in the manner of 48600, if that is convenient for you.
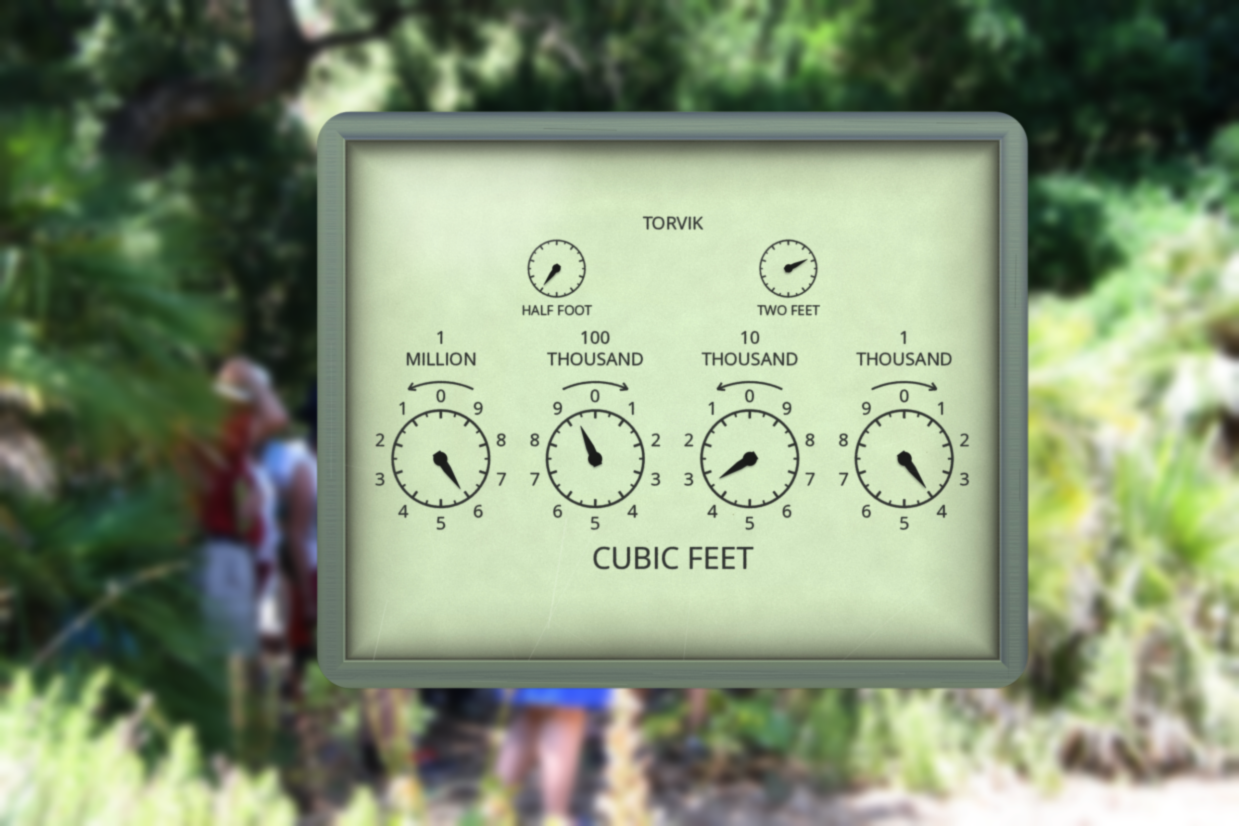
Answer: 593400
